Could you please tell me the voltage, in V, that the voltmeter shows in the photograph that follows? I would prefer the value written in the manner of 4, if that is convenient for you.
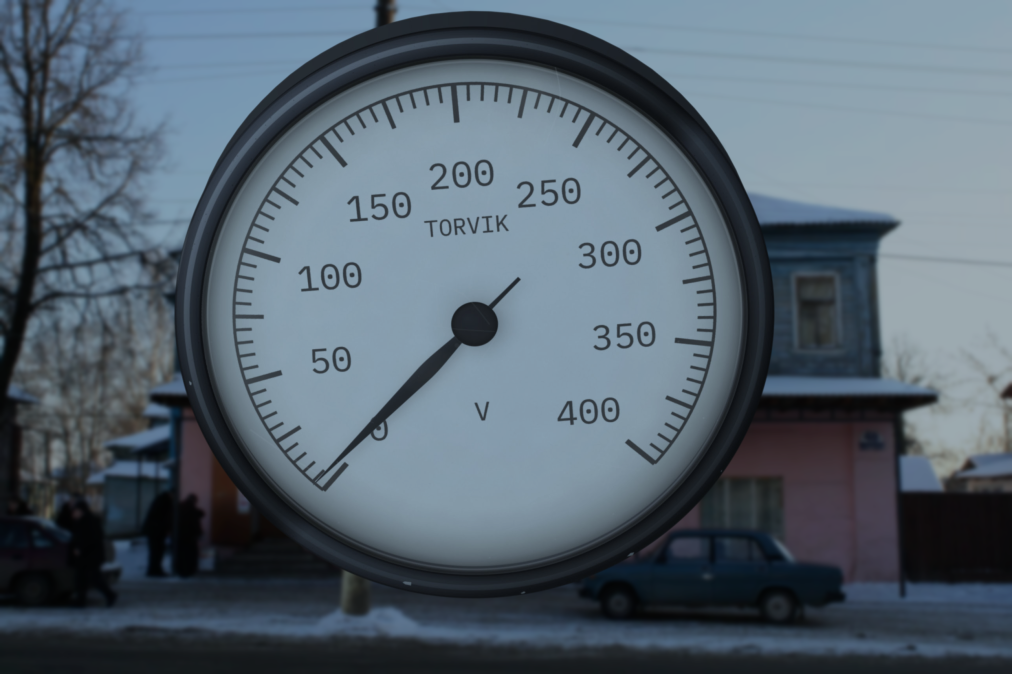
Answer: 5
